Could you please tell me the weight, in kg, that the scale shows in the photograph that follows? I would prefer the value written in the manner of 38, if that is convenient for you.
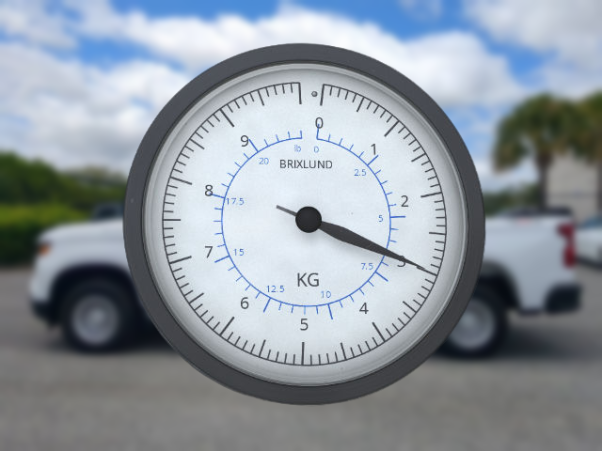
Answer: 3
